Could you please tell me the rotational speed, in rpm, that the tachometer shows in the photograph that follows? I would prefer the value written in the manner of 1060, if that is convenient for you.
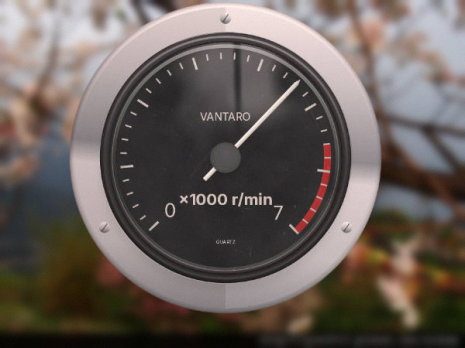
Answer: 4600
